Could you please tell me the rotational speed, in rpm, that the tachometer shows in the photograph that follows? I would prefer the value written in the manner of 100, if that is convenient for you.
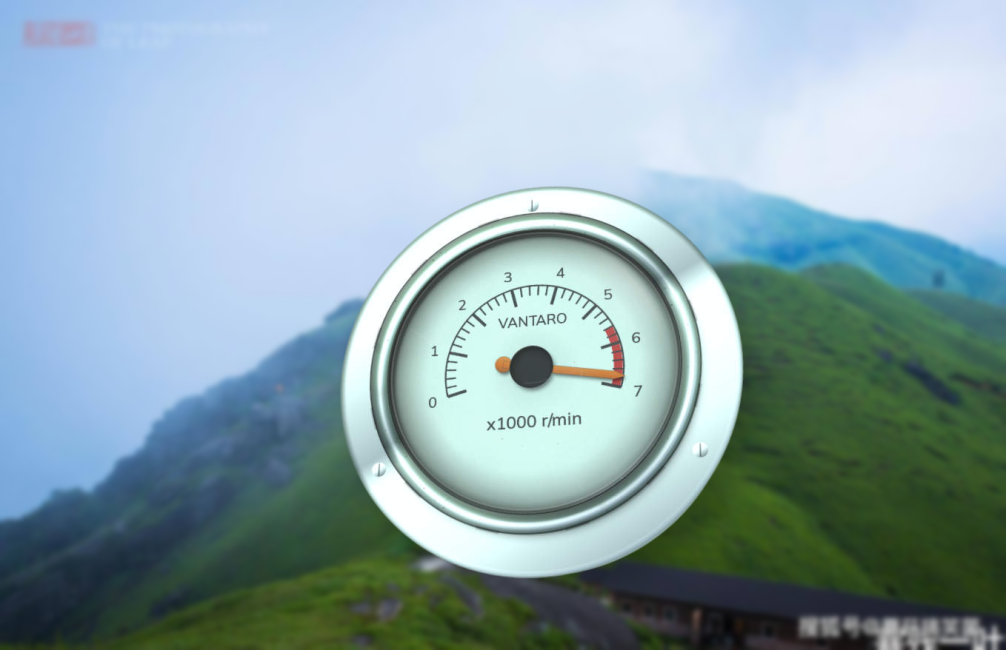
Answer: 6800
